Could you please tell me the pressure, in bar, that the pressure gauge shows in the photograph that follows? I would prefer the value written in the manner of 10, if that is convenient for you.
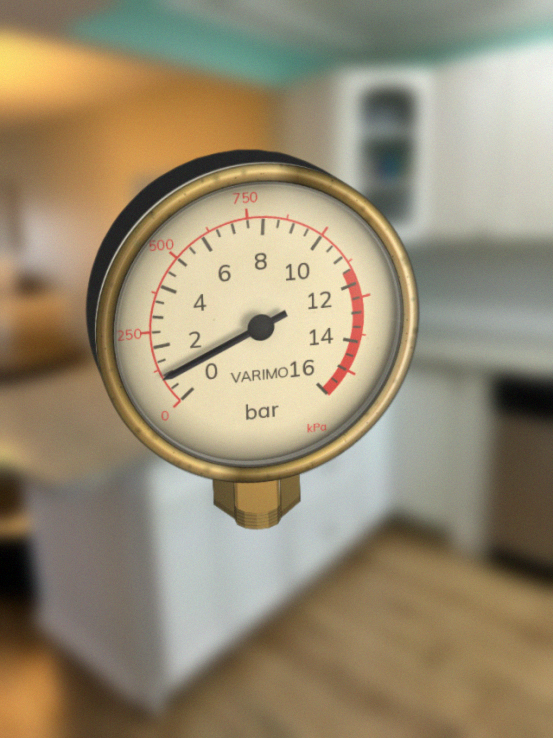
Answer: 1
